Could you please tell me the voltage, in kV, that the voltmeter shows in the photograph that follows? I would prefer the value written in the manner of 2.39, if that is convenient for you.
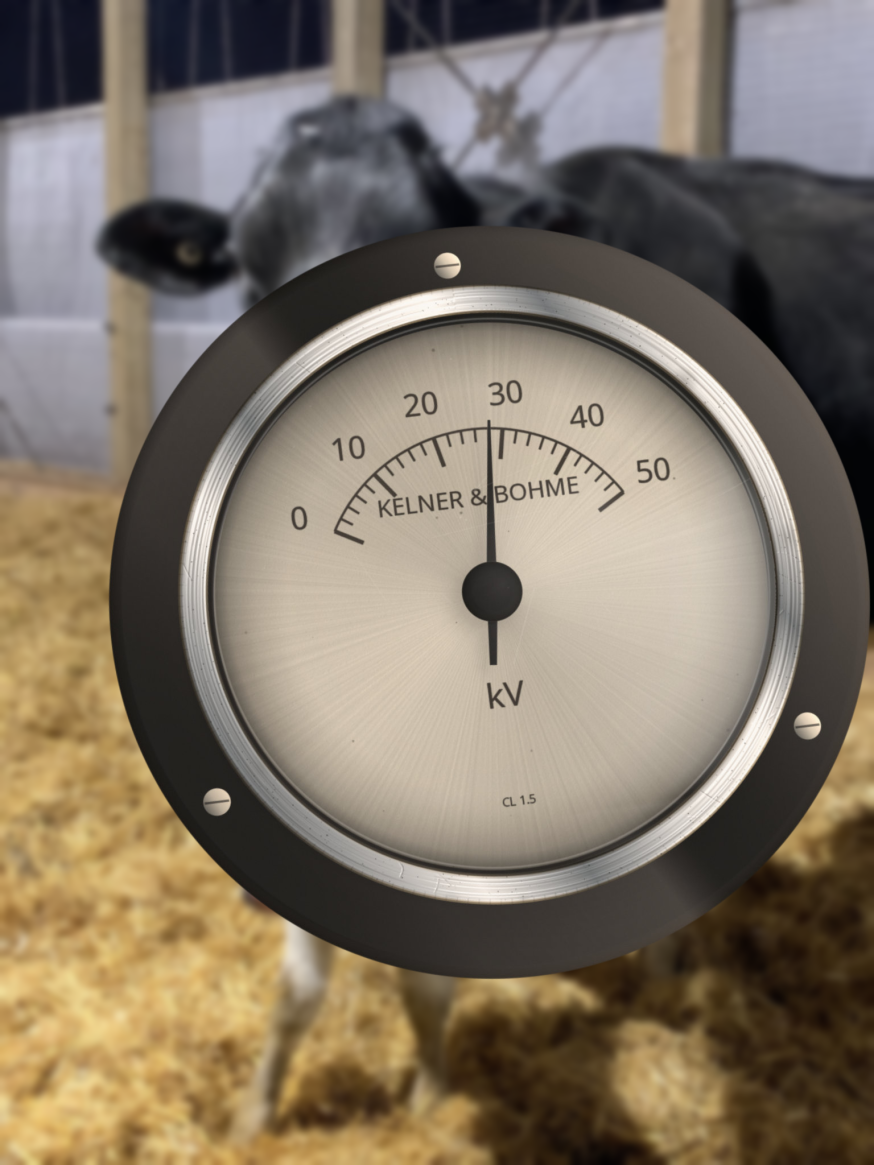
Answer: 28
